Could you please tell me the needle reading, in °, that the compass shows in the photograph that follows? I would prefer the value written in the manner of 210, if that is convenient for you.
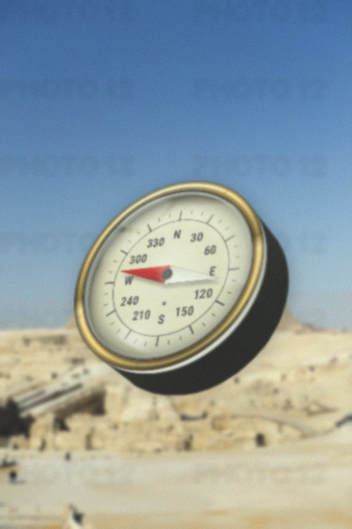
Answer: 280
